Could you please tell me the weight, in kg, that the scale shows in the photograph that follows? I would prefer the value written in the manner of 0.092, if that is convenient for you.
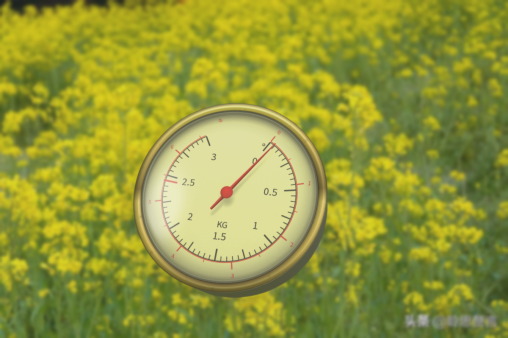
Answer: 0.05
